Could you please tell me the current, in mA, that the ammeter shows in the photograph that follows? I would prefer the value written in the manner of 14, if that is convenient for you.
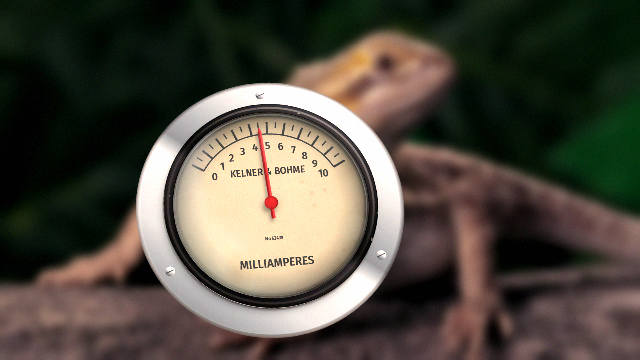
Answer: 4.5
